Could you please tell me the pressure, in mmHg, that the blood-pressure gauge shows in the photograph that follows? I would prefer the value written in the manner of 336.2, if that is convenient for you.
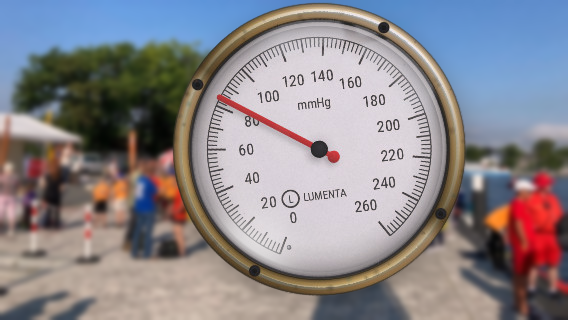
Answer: 84
